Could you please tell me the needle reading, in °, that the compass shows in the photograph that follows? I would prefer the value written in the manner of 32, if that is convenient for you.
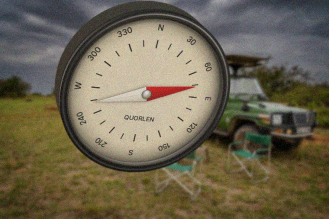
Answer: 75
